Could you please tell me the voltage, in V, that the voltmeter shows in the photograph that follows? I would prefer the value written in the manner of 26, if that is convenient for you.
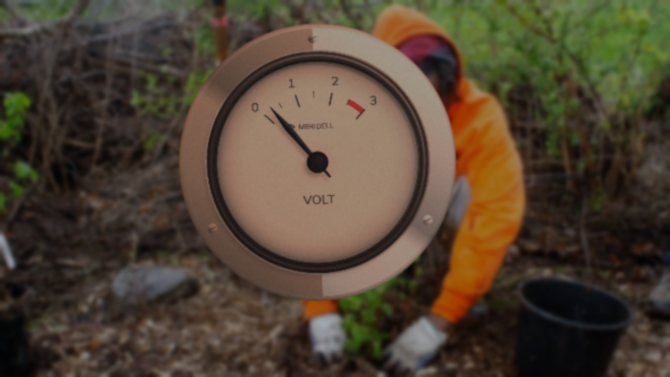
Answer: 0.25
